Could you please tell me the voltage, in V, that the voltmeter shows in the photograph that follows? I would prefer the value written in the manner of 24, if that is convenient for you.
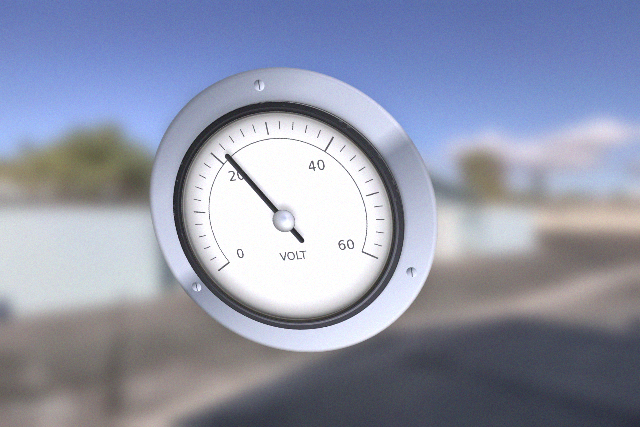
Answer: 22
